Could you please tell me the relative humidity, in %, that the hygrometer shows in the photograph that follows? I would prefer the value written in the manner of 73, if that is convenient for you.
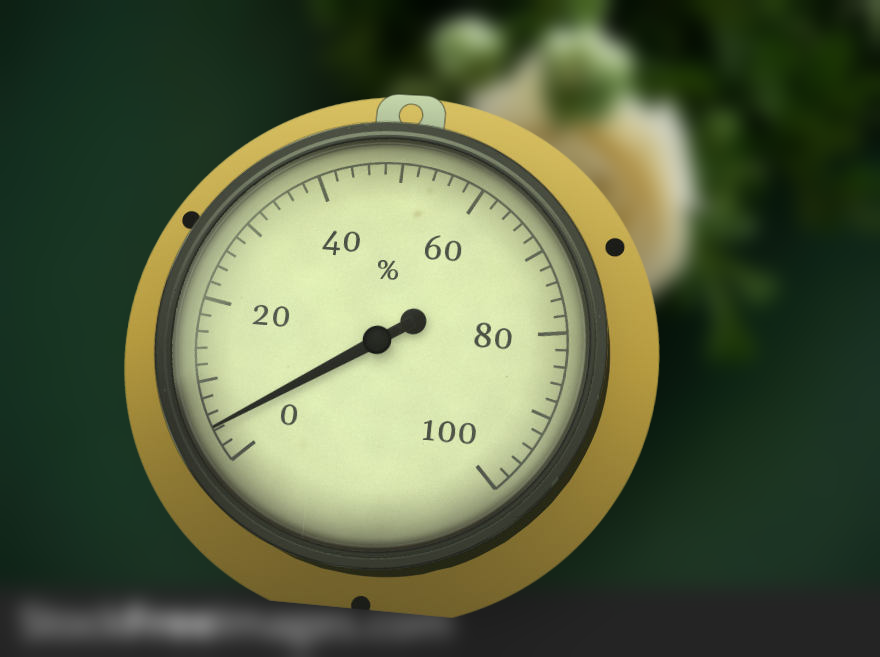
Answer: 4
